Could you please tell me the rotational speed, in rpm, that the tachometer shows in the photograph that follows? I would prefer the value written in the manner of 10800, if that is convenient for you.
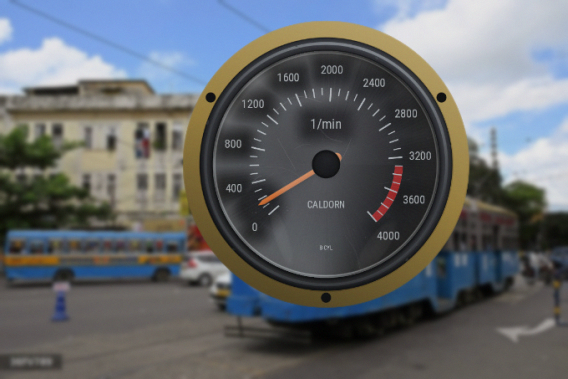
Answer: 150
